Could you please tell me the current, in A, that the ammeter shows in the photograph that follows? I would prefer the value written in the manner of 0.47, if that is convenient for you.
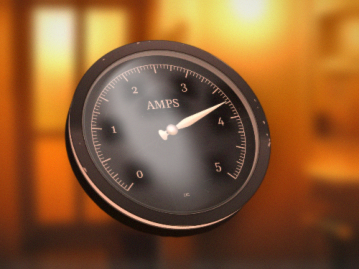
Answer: 3.75
